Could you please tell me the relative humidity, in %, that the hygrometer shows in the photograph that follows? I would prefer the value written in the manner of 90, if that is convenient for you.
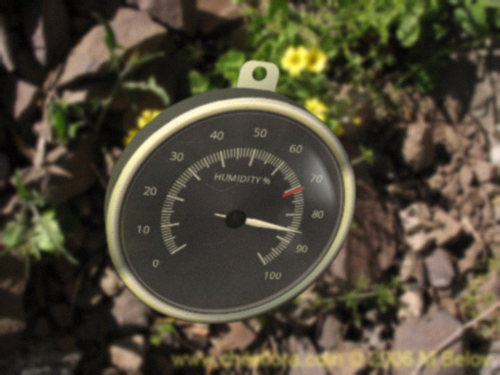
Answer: 85
